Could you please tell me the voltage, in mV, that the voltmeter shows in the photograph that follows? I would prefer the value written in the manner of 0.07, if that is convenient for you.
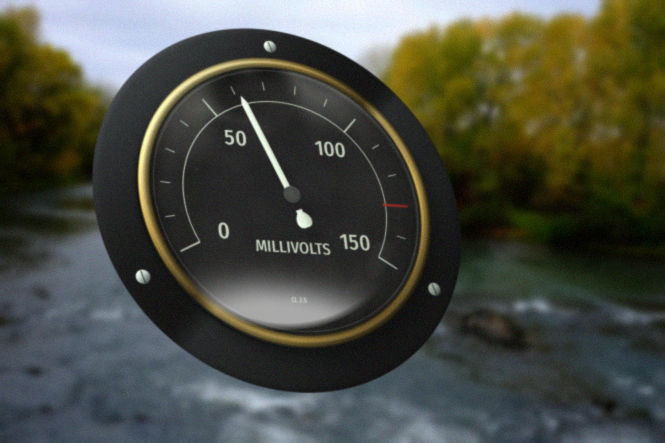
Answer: 60
